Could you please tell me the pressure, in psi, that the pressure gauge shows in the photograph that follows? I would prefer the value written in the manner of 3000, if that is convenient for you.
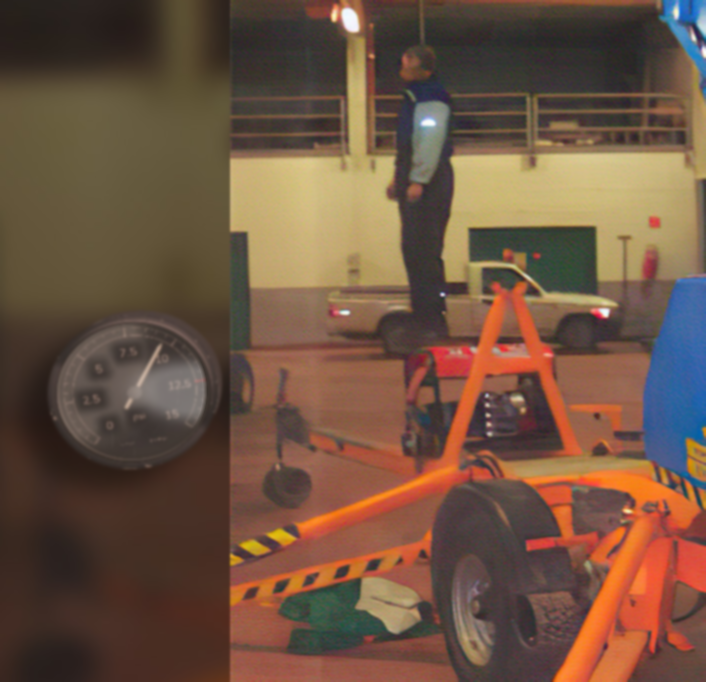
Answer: 9.5
